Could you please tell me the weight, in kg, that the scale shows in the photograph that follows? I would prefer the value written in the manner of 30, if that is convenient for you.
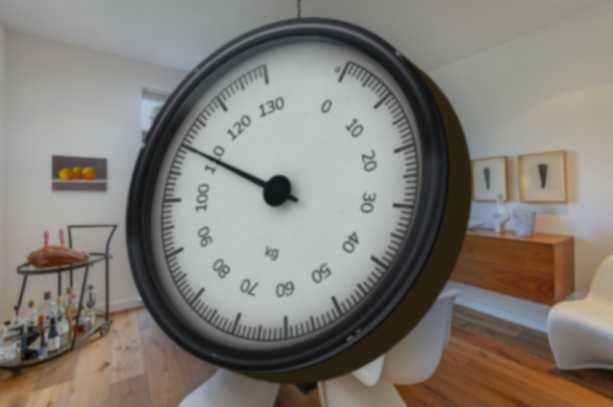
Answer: 110
